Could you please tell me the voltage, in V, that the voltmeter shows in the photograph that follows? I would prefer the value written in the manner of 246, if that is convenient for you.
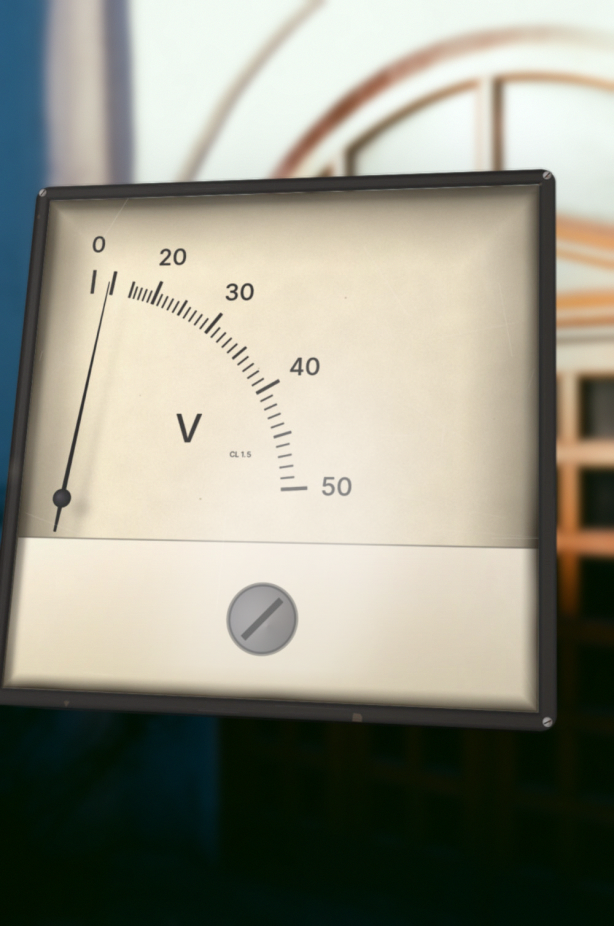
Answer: 10
